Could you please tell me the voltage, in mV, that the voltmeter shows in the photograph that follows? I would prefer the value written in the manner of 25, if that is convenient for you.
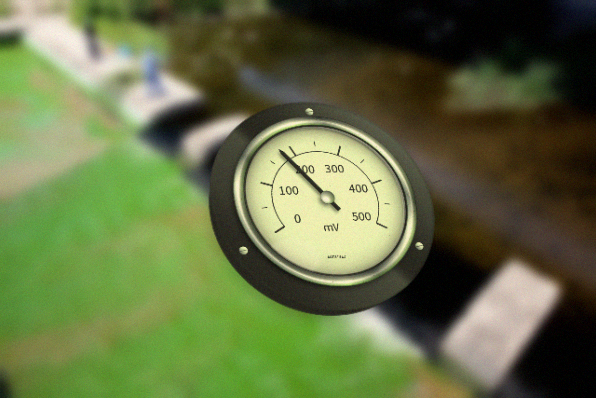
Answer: 175
